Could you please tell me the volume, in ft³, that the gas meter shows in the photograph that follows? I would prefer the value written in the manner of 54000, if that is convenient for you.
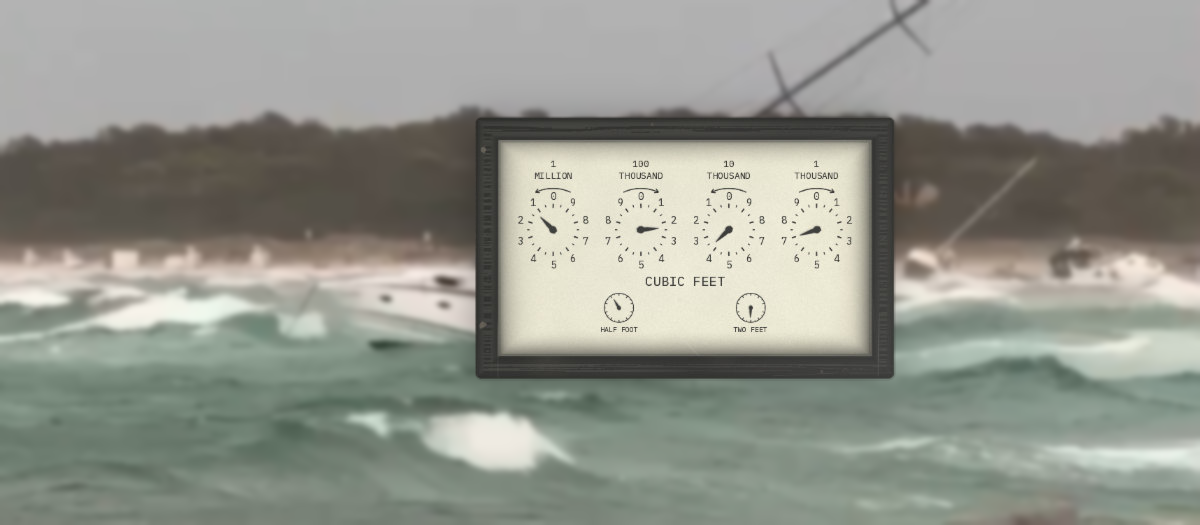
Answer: 123700
